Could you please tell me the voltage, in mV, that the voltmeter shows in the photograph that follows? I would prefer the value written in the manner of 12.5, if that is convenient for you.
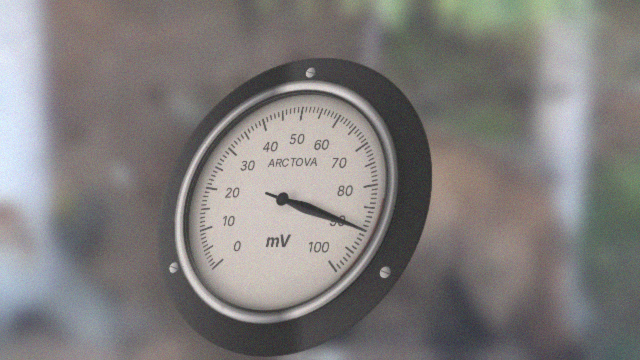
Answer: 90
